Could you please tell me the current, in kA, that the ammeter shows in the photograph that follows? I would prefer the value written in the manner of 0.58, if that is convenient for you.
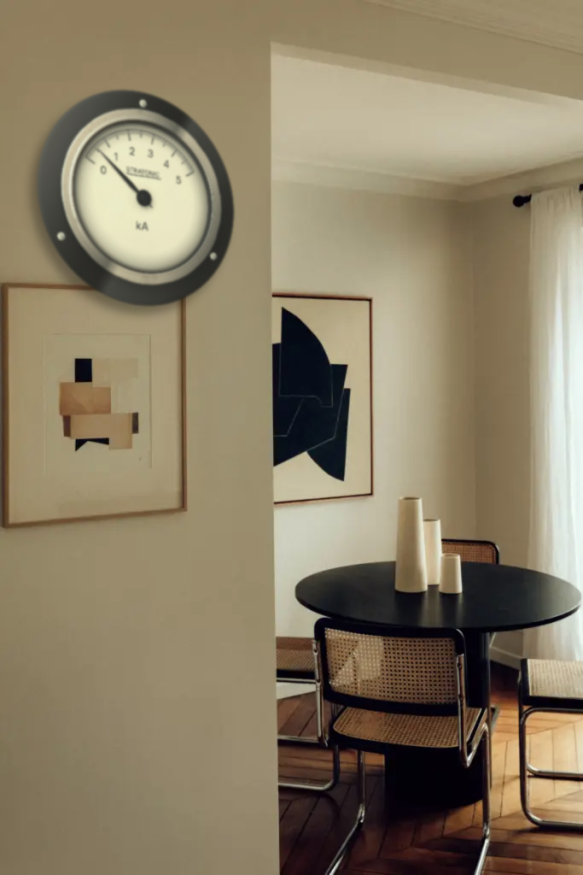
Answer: 0.5
